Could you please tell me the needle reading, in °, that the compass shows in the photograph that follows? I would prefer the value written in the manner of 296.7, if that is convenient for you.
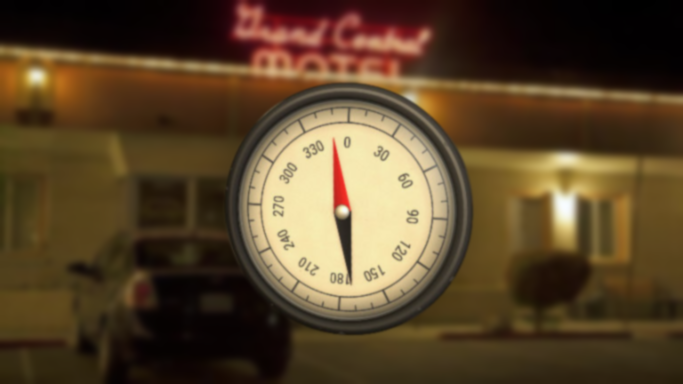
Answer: 350
